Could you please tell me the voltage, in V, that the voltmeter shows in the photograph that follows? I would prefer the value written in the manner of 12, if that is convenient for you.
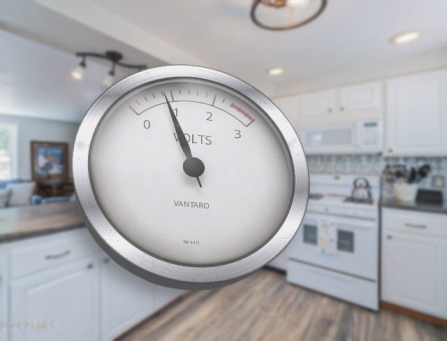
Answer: 0.8
